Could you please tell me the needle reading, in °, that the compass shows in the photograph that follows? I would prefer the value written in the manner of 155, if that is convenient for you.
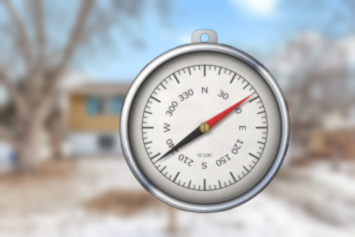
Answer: 55
